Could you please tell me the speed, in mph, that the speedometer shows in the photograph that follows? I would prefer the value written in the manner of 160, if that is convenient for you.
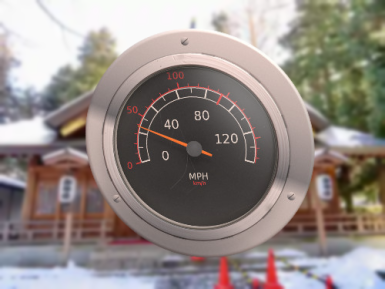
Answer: 25
